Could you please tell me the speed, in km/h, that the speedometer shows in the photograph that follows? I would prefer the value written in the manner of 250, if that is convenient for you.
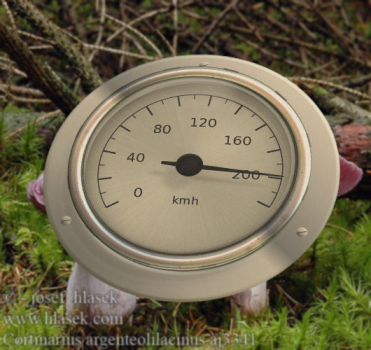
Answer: 200
